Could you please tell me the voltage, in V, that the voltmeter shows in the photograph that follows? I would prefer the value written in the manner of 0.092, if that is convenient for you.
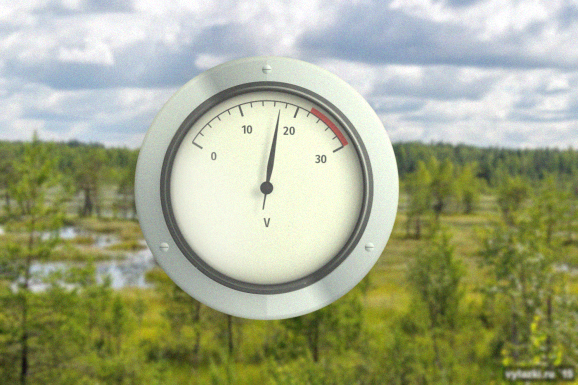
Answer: 17
